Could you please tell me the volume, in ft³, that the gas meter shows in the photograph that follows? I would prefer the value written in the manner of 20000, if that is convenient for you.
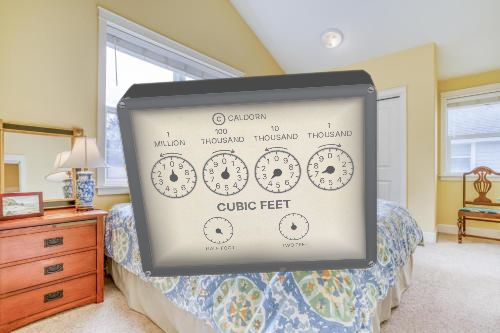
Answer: 3700
